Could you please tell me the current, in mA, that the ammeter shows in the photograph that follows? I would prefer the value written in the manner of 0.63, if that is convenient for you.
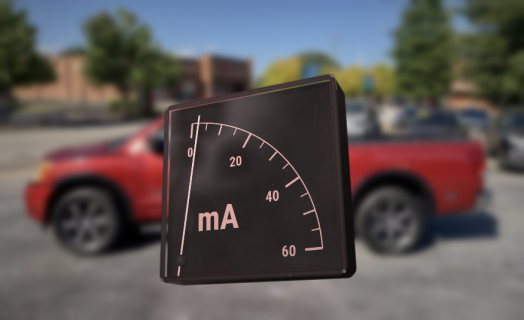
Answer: 2.5
